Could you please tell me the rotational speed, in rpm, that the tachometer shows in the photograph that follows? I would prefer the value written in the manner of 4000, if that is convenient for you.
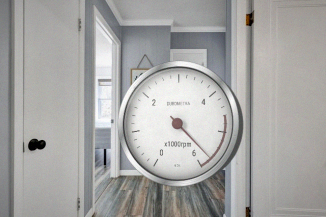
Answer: 5700
